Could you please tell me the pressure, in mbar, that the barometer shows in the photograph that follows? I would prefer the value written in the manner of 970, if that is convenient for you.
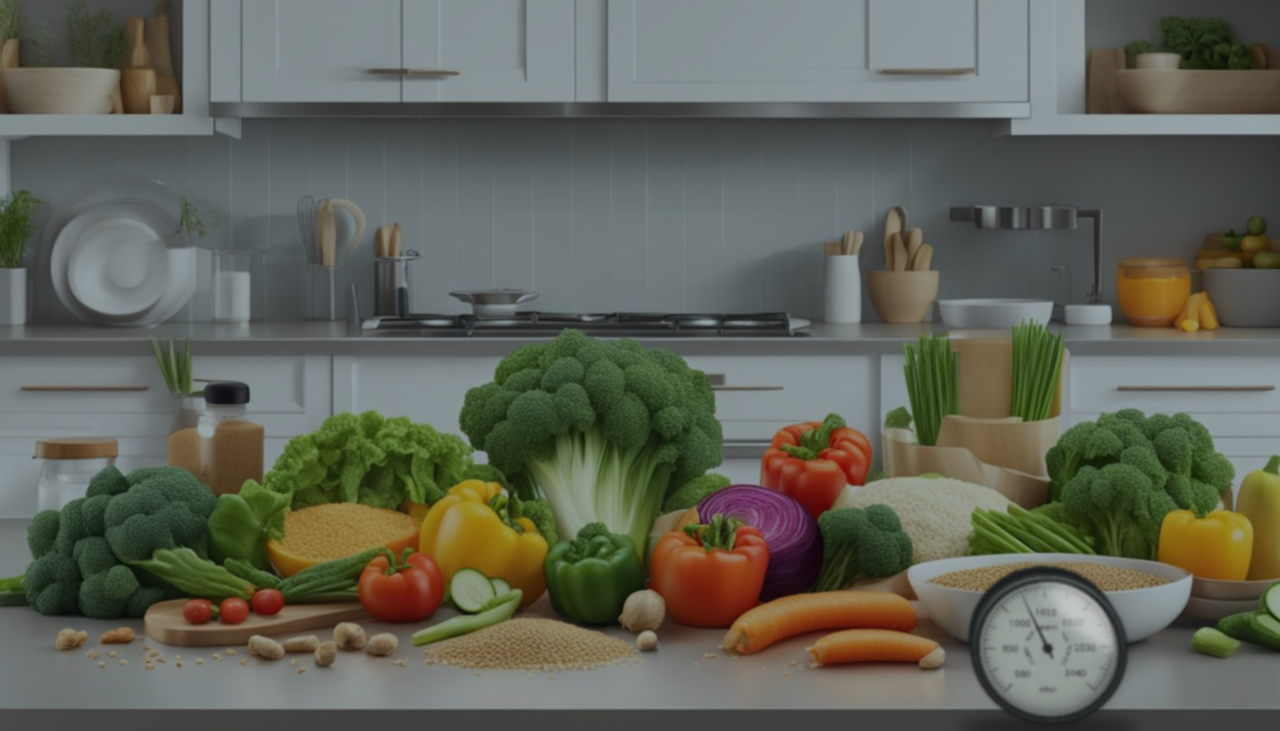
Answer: 1005
